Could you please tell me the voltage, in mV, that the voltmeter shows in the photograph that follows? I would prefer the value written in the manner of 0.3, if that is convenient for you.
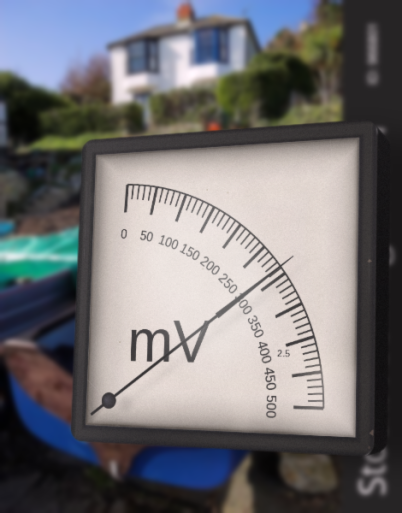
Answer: 290
